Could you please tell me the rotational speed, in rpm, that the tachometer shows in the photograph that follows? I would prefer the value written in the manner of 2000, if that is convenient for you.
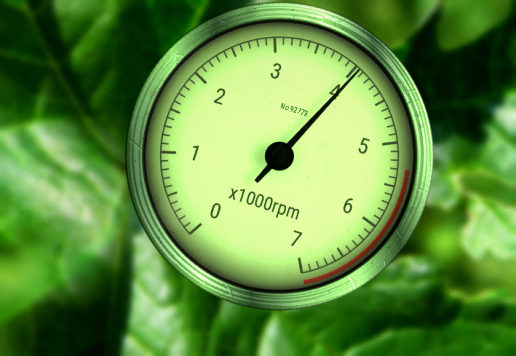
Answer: 4050
